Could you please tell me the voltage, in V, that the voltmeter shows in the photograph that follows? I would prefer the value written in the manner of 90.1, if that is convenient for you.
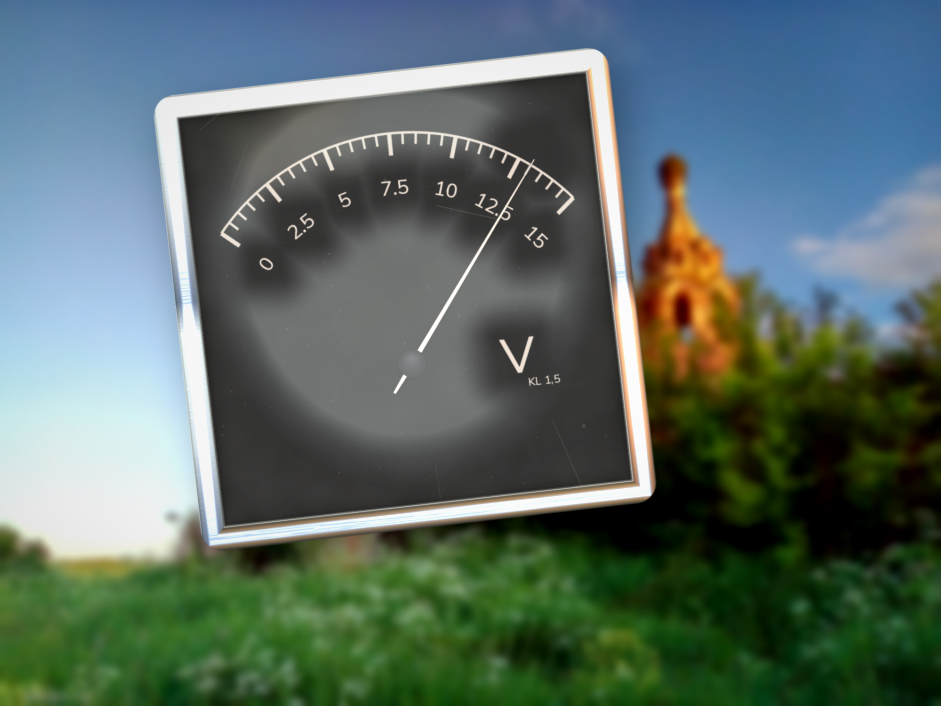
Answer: 13
